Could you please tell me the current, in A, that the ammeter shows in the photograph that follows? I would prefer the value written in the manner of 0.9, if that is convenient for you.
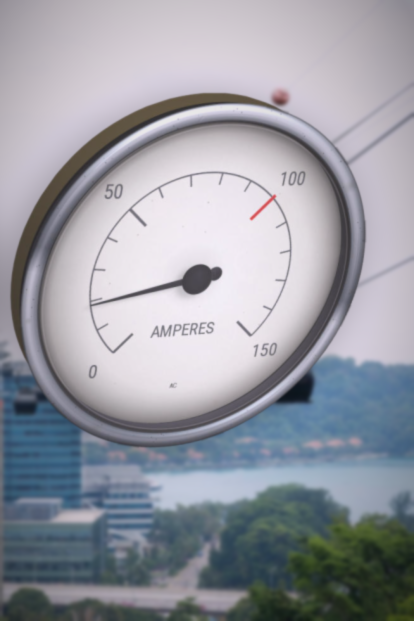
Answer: 20
